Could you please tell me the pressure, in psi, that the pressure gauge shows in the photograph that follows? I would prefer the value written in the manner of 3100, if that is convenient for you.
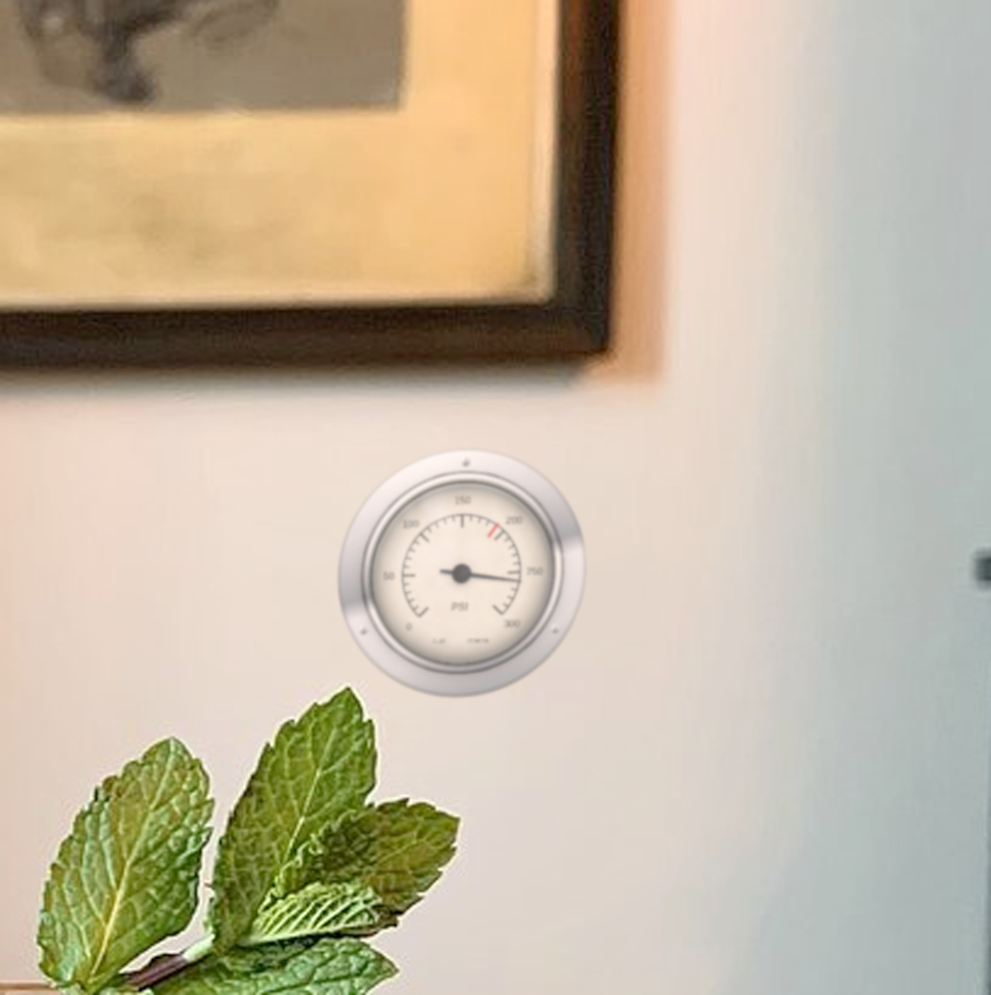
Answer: 260
